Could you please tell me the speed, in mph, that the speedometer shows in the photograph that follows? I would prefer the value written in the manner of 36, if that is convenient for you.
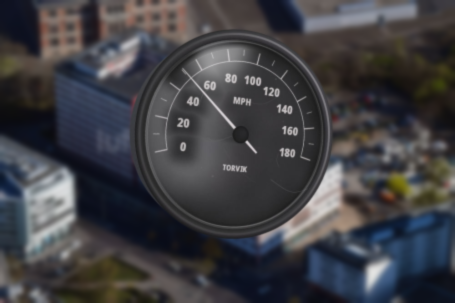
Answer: 50
